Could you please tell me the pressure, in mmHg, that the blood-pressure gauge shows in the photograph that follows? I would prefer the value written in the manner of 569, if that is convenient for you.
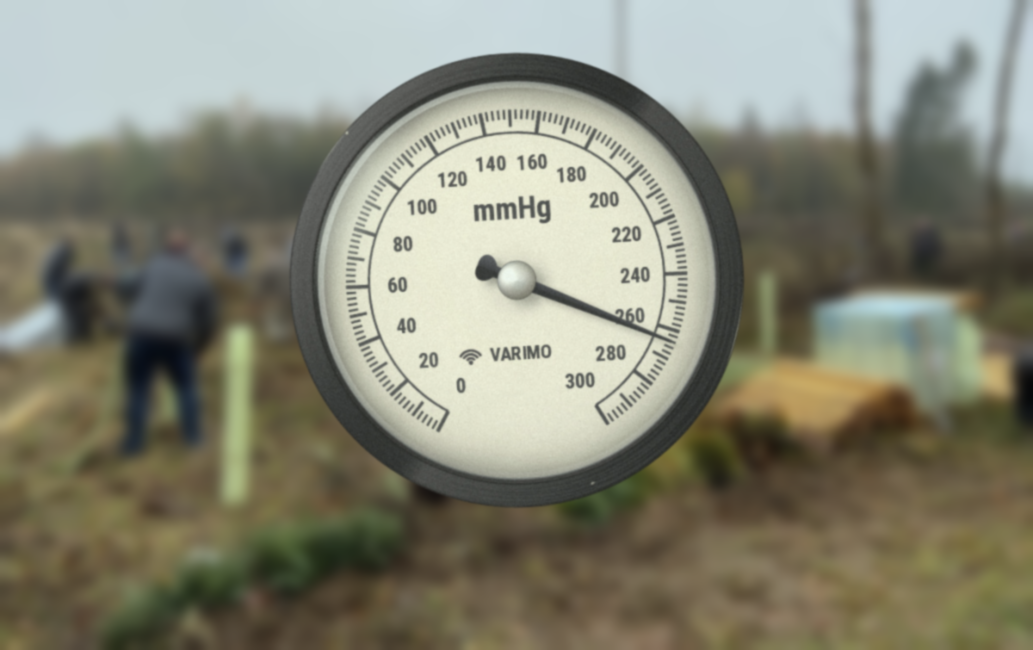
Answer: 264
